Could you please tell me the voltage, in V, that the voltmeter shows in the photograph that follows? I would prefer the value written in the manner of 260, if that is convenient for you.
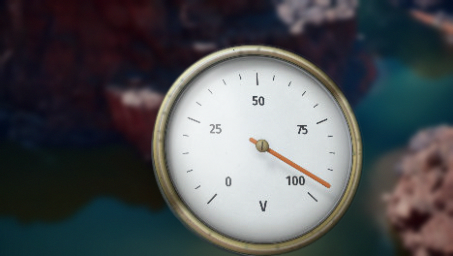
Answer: 95
